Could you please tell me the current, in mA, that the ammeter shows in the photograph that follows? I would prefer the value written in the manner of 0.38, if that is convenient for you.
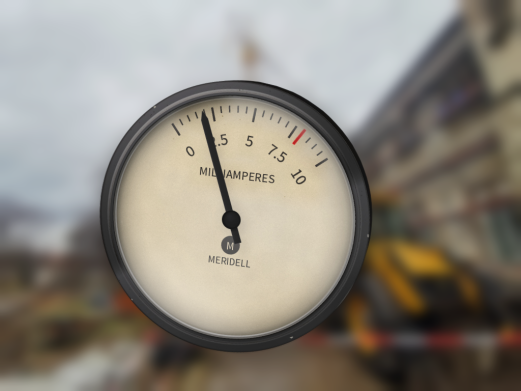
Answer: 2
